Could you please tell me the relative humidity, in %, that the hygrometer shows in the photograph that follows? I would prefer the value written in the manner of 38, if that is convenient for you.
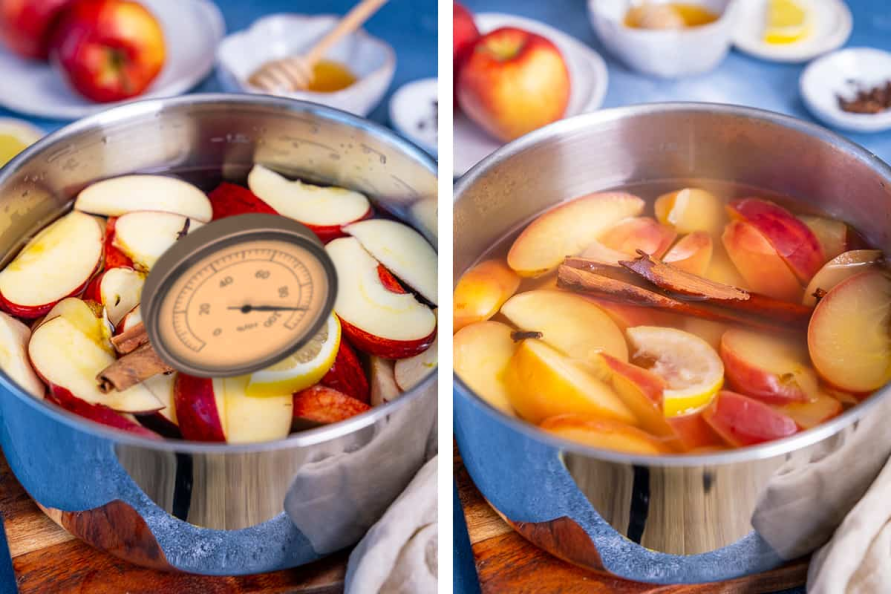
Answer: 90
